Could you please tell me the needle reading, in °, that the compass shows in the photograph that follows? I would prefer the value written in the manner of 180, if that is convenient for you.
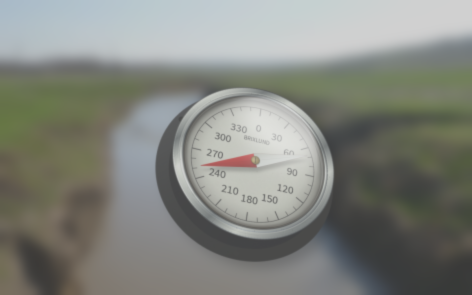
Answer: 250
